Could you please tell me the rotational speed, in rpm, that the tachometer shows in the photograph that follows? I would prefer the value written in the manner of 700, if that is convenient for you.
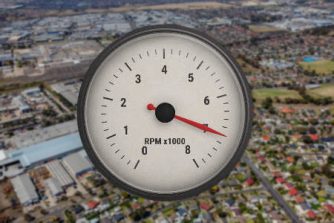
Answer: 7000
